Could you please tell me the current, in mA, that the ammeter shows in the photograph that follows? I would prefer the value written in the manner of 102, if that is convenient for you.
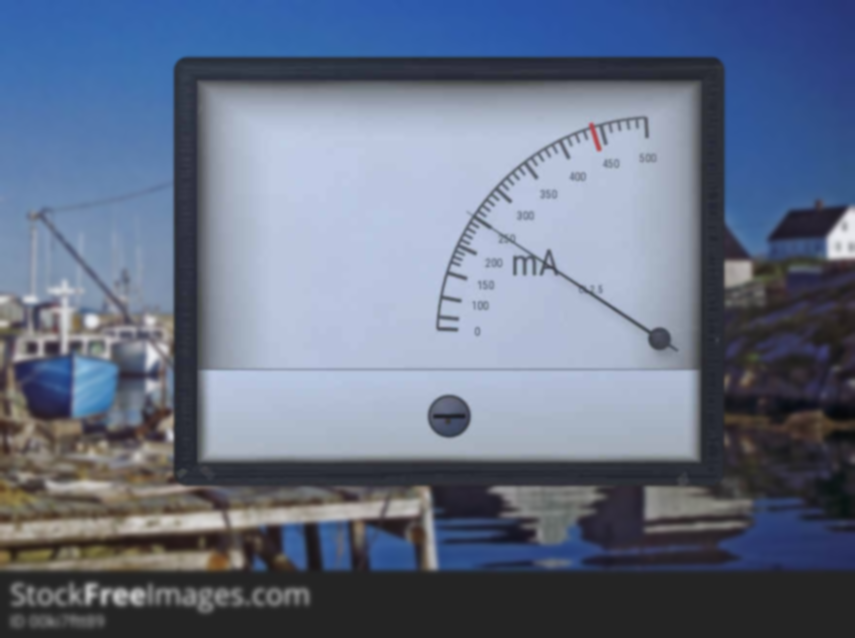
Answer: 250
